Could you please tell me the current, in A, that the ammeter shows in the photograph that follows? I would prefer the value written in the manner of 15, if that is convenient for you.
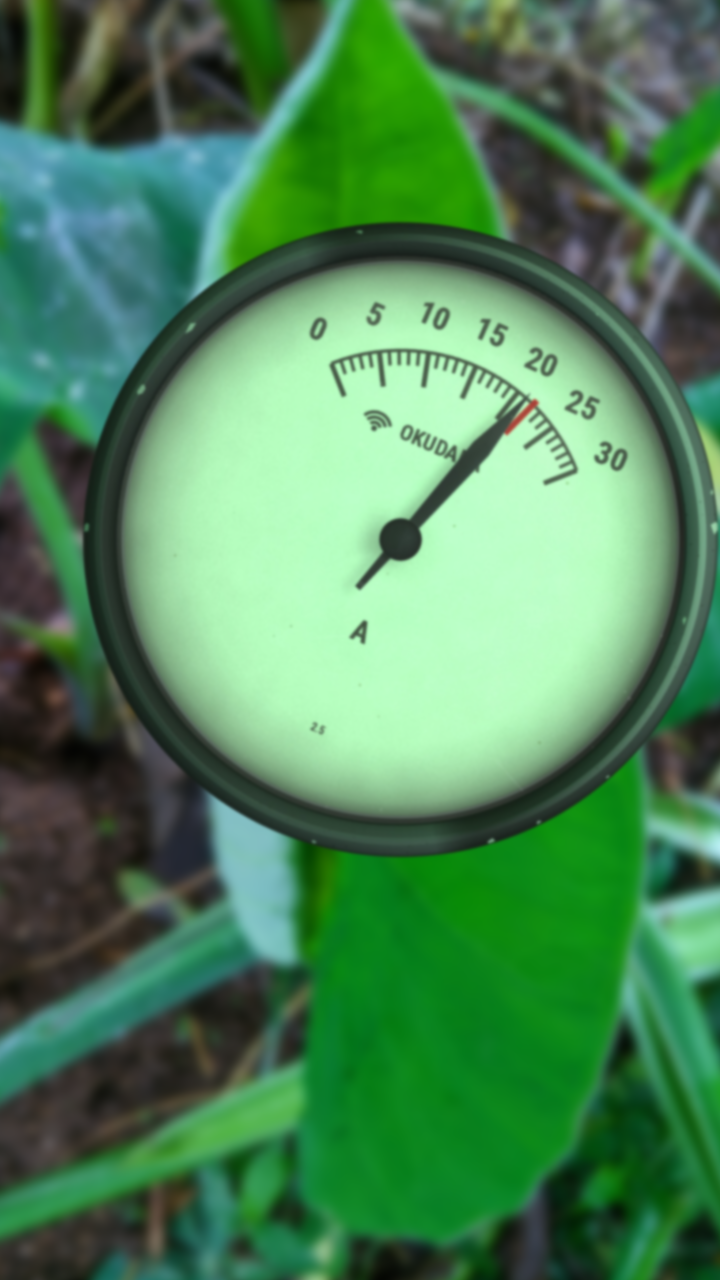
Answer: 21
